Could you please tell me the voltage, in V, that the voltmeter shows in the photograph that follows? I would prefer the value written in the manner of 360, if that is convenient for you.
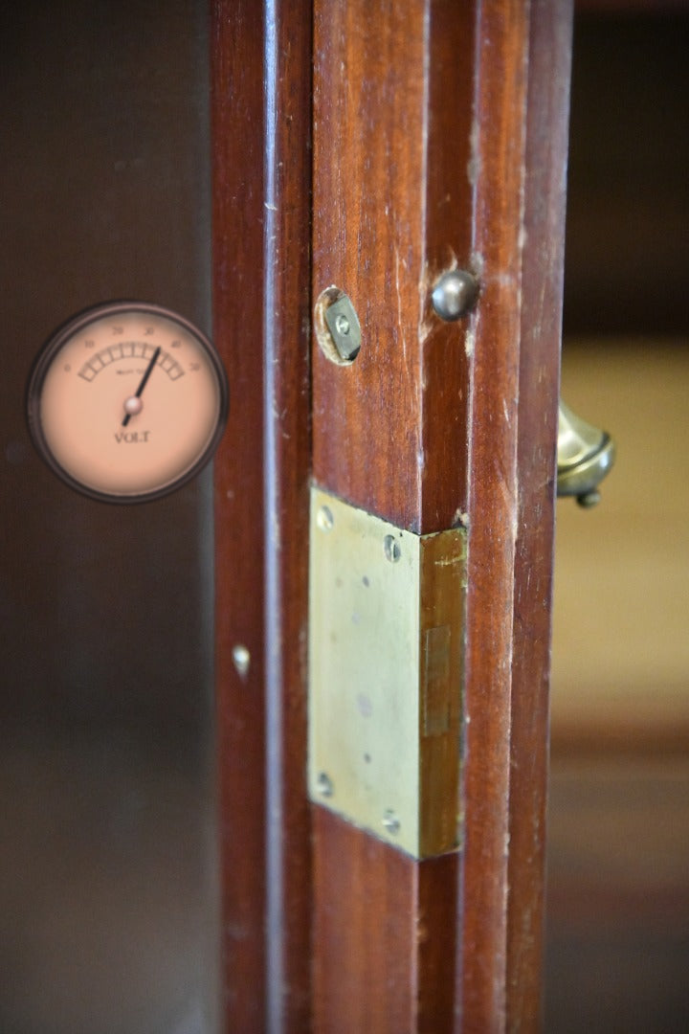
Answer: 35
